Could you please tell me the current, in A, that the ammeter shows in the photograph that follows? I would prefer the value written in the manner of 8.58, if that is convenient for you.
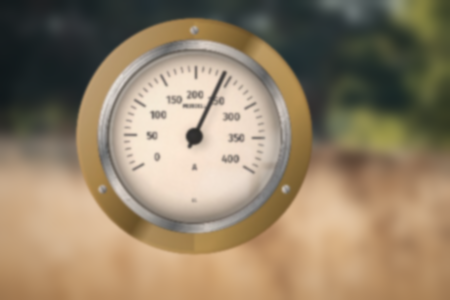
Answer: 240
